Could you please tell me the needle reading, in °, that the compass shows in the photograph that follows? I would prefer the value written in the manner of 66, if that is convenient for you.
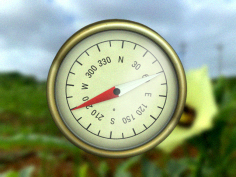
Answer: 240
